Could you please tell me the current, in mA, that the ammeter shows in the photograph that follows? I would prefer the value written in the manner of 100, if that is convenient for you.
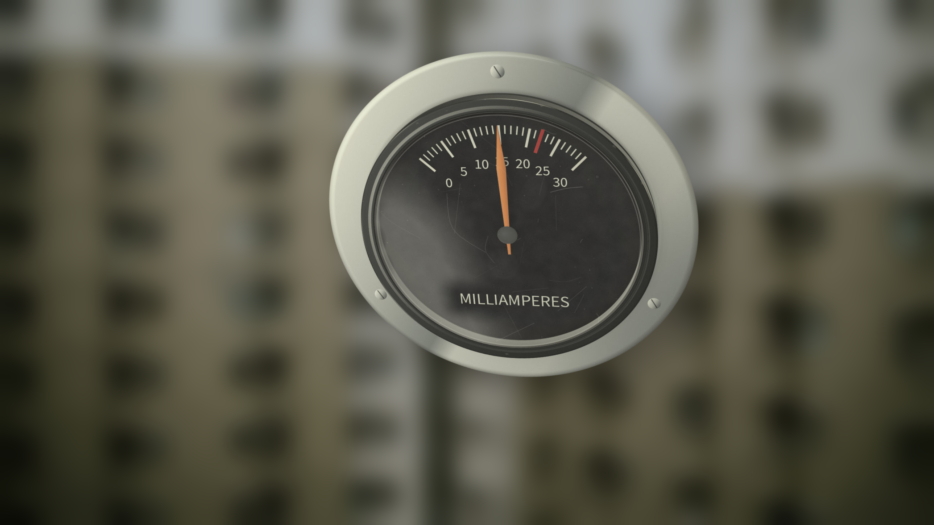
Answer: 15
